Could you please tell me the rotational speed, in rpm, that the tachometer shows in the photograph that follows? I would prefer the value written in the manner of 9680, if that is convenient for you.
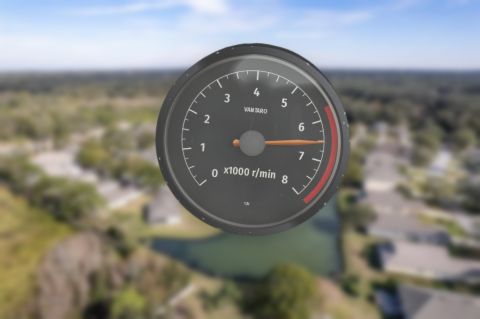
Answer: 6500
